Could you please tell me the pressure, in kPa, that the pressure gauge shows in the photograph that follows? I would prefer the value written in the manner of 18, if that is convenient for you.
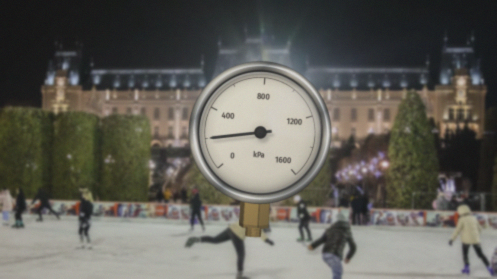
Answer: 200
